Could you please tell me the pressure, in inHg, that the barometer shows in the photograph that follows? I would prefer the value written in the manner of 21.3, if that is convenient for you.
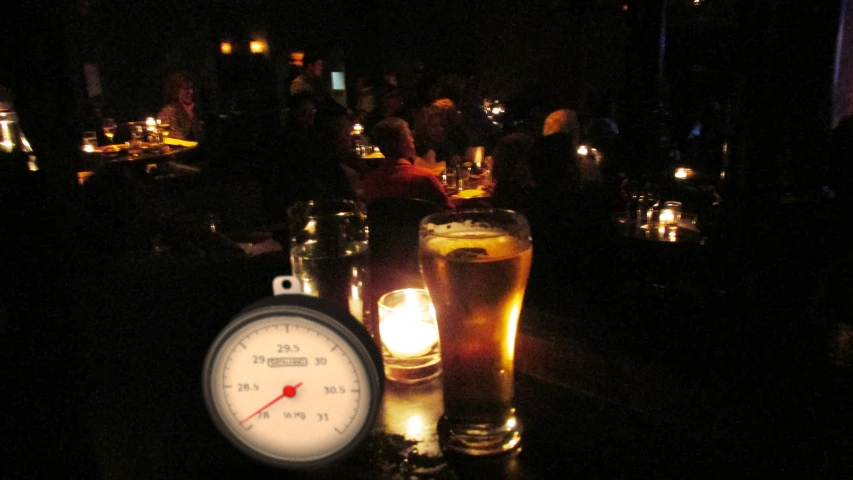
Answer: 28.1
